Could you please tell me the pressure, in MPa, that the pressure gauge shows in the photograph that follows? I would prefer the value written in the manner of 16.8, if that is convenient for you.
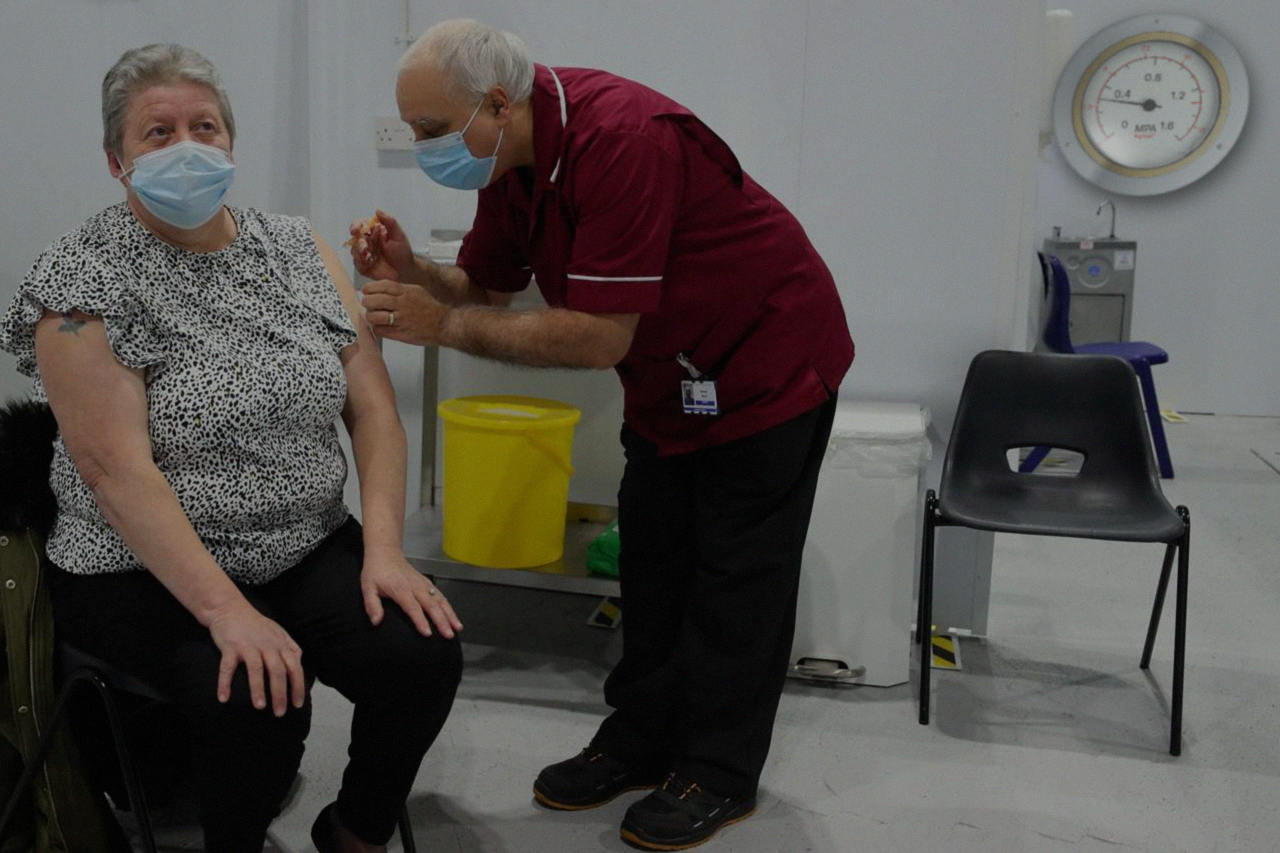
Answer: 0.3
